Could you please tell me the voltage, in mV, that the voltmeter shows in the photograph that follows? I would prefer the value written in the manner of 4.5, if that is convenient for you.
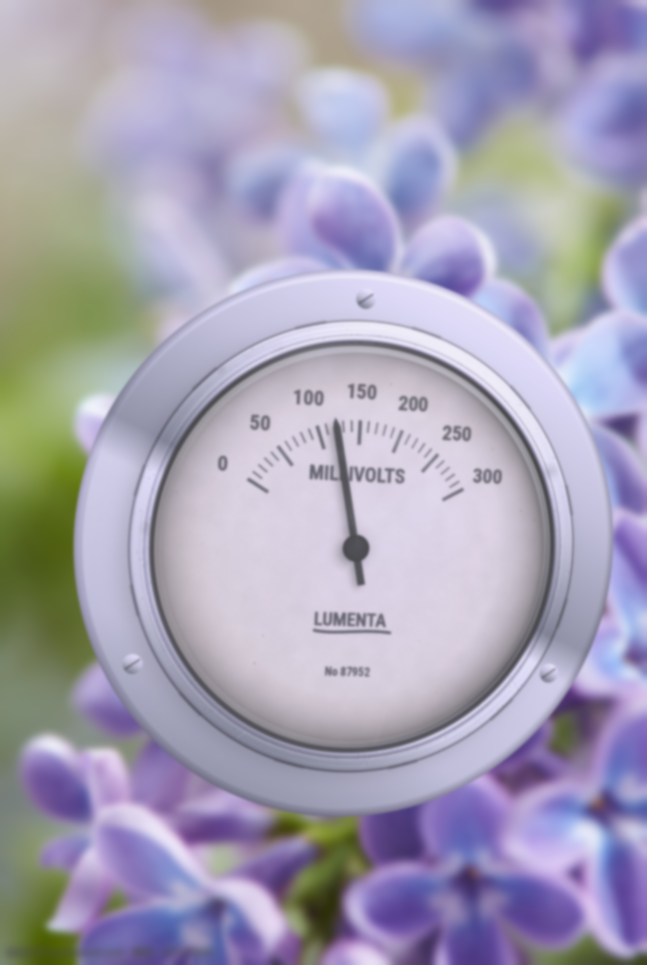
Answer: 120
